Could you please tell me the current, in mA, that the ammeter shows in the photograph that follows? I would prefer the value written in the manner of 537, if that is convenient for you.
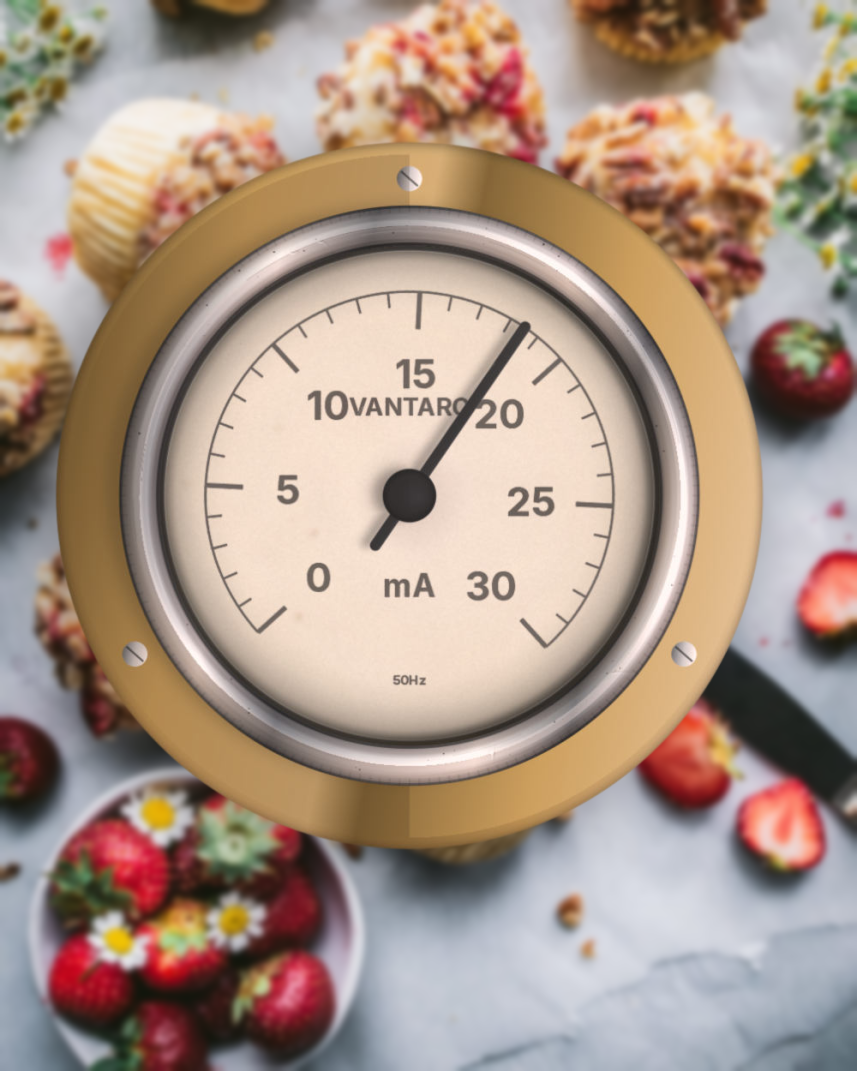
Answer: 18.5
